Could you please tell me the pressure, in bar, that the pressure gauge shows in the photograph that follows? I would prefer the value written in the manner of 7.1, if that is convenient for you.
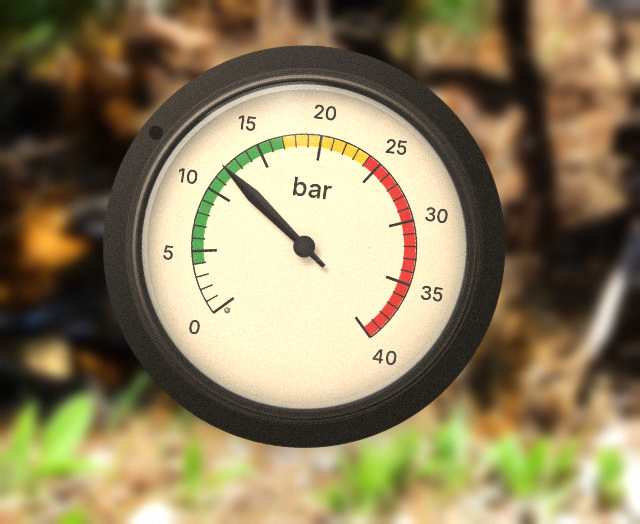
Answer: 12
